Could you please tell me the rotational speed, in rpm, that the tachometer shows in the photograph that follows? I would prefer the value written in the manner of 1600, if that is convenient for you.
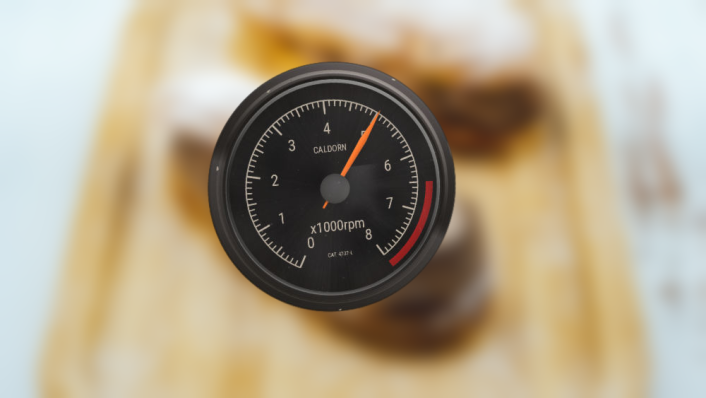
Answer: 5000
